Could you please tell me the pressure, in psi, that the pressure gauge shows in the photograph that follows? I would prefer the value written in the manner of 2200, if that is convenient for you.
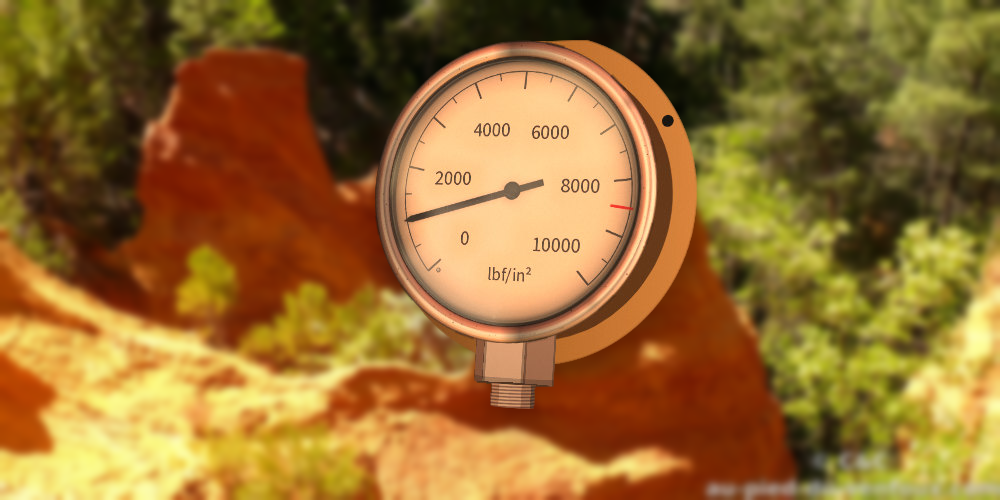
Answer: 1000
